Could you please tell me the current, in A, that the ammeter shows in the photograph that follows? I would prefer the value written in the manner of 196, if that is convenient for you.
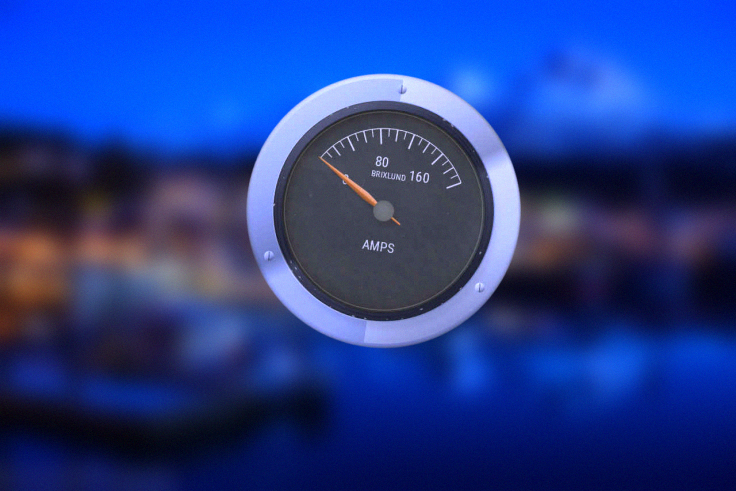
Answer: 0
